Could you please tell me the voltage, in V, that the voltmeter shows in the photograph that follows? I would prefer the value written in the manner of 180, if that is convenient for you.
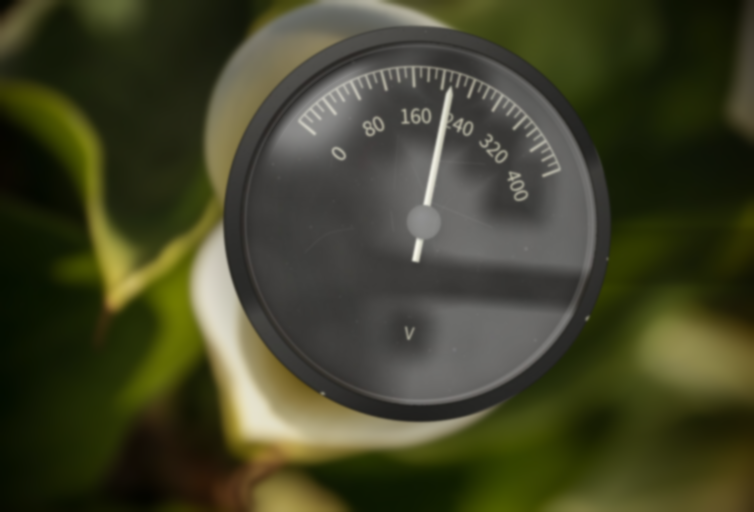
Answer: 210
